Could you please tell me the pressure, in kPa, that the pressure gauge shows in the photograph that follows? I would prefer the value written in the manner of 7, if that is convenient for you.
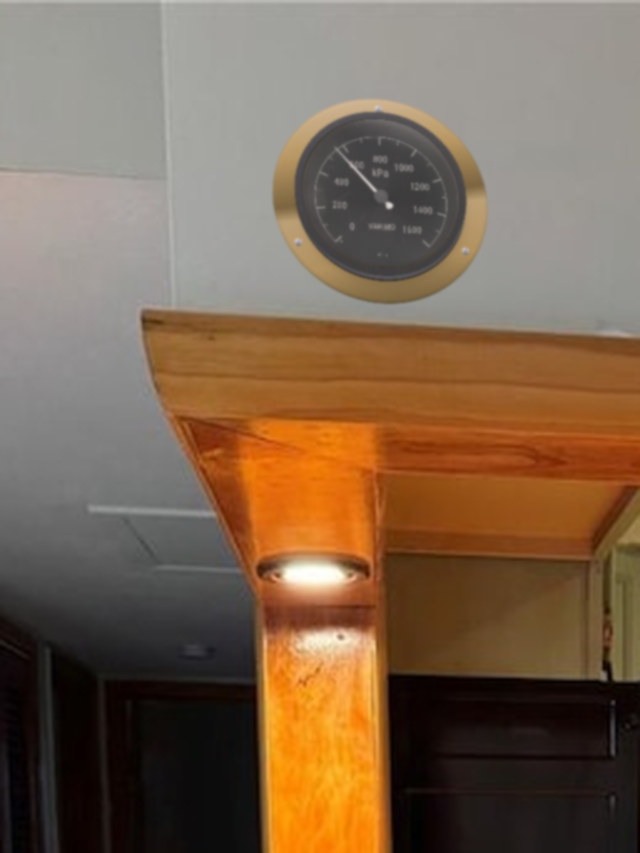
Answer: 550
